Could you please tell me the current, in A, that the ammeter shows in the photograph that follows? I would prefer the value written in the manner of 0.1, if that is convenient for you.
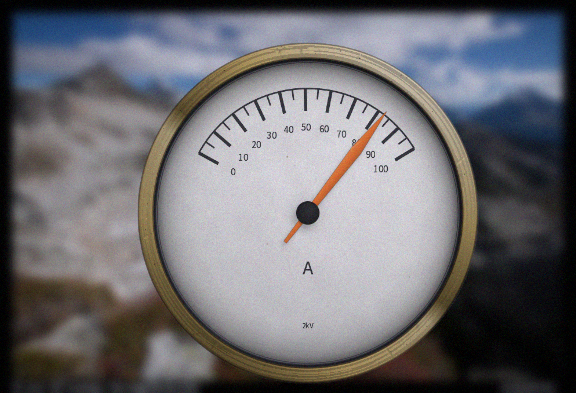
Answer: 82.5
